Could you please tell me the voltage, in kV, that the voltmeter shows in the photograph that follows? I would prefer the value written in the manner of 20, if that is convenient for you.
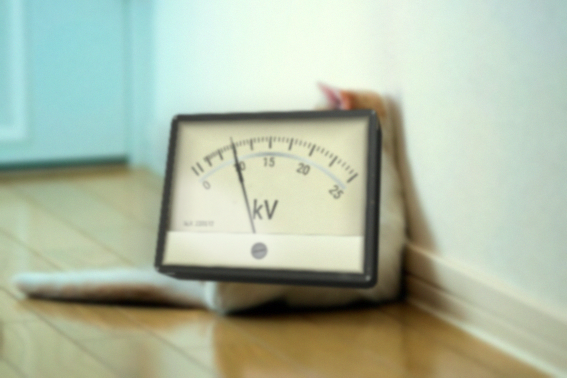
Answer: 10
